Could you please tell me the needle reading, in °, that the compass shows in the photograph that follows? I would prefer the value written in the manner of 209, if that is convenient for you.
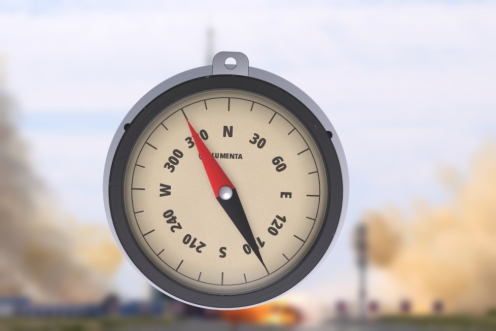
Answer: 330
